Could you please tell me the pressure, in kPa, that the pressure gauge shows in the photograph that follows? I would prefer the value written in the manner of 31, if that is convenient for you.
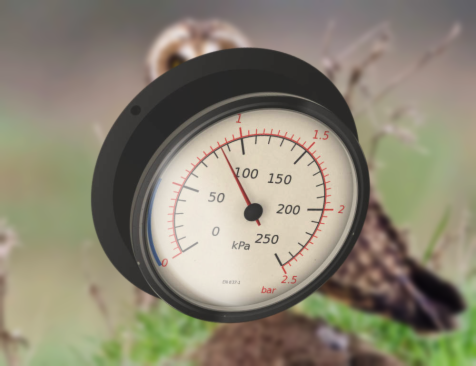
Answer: 85
